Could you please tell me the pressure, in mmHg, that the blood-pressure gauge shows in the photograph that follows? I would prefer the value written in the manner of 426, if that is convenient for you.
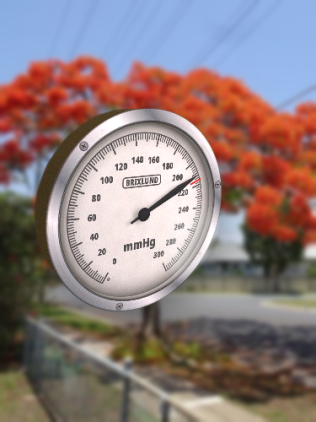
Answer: 210
